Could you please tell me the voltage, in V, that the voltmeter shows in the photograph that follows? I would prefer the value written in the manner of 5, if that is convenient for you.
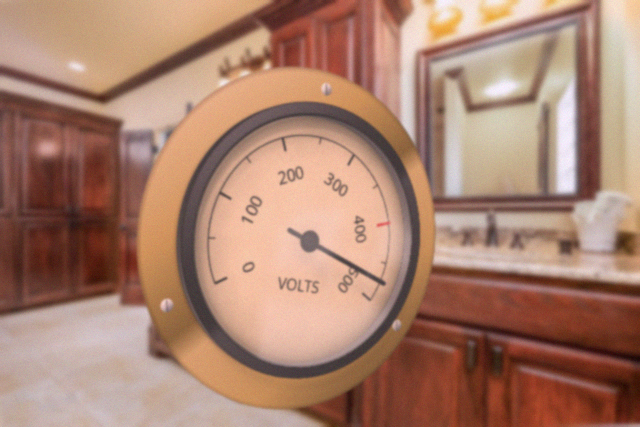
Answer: 475
